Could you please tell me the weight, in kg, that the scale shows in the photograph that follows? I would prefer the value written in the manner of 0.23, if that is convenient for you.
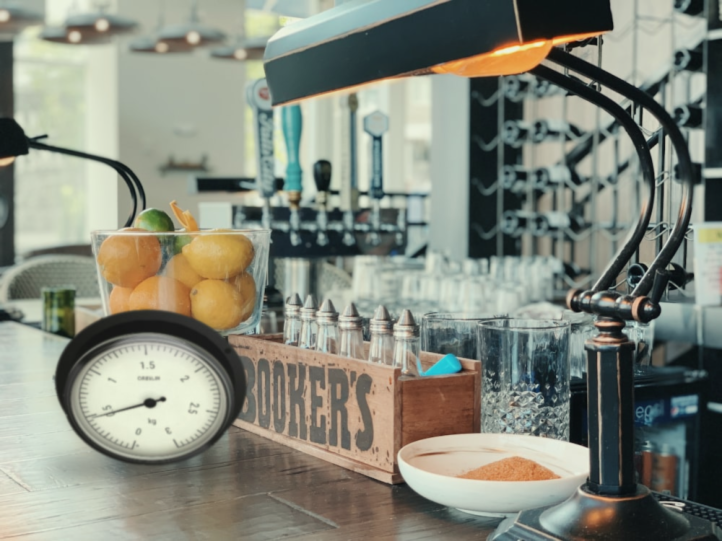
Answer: 0.5
